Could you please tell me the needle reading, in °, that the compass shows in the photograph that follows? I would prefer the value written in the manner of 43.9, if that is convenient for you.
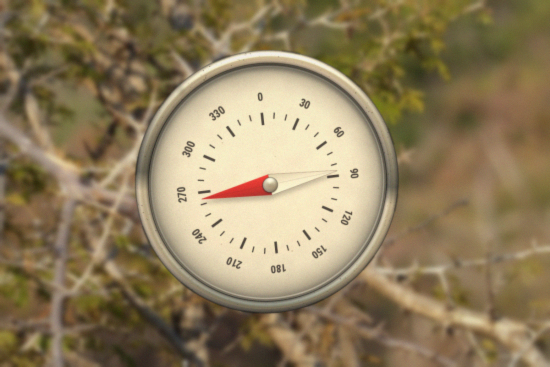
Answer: 265
